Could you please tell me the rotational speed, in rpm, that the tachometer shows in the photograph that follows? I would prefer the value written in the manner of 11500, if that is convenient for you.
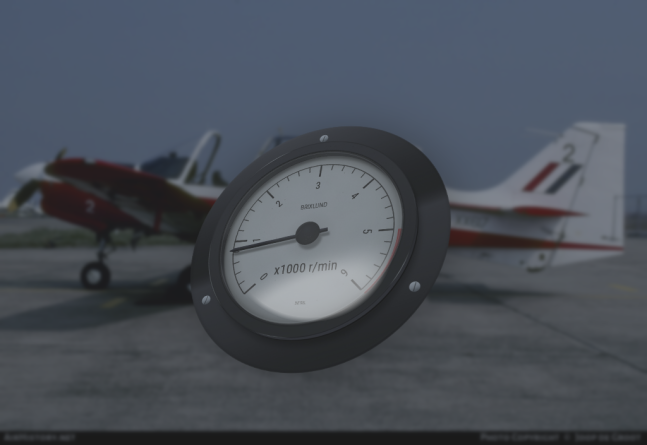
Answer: 800
